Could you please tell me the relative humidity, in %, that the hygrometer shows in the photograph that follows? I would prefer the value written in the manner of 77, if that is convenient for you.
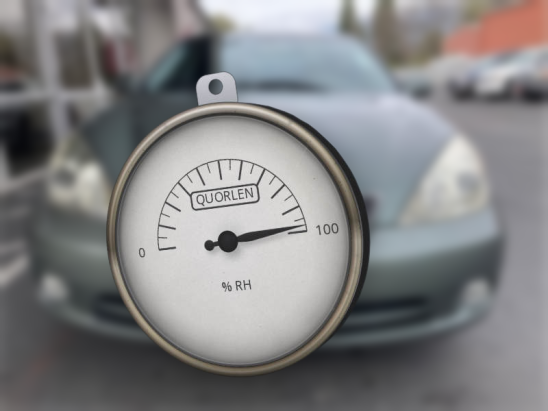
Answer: 97.5
